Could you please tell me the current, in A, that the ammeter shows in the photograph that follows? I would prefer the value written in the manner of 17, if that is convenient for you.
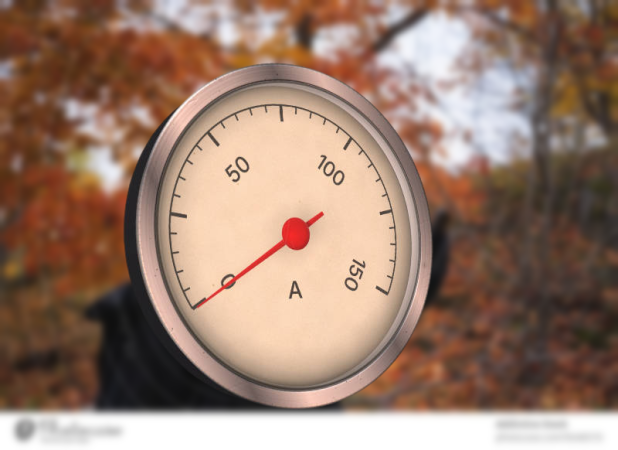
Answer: 0
